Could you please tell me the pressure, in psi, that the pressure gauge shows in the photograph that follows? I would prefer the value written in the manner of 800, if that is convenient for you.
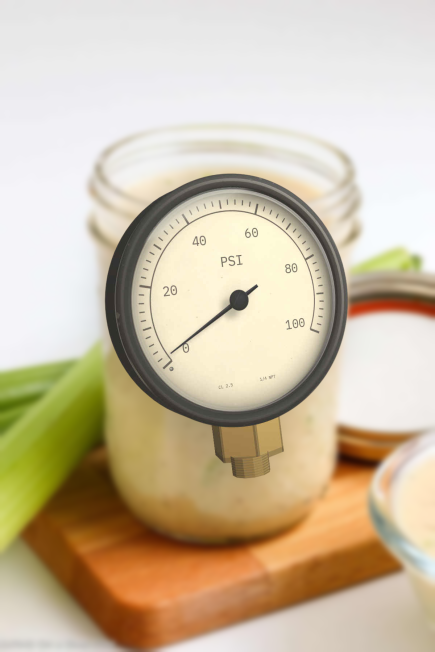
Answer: 2
